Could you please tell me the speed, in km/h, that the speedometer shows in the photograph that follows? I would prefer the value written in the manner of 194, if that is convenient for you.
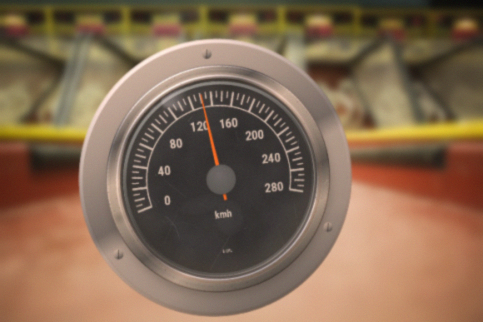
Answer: 130
